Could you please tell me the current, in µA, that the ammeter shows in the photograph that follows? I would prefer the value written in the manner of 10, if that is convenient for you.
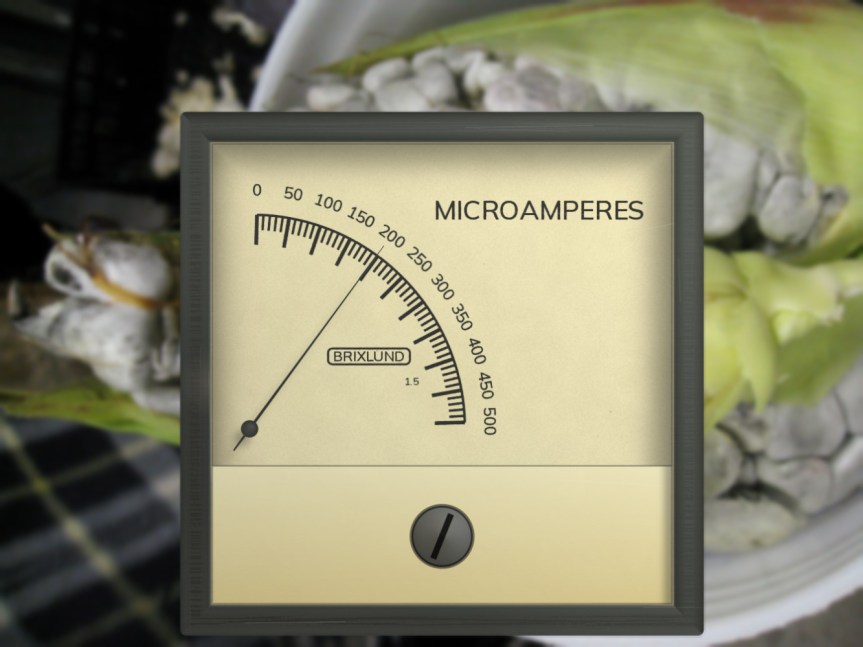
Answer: 200
